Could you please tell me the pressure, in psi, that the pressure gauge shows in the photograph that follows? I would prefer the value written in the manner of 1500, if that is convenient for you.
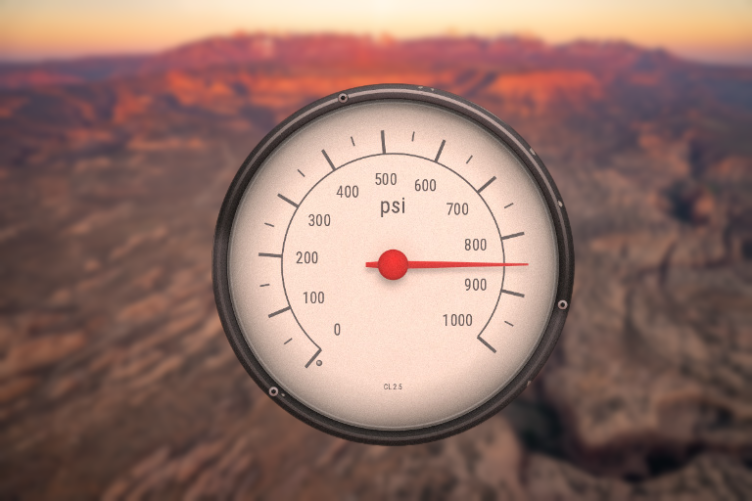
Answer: 850
